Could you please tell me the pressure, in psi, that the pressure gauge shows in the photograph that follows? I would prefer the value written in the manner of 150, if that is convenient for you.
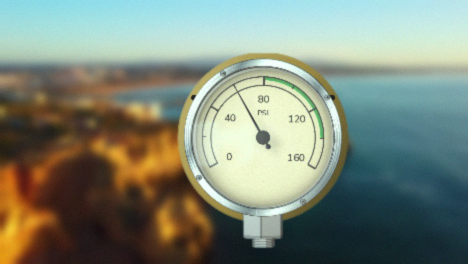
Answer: 60
